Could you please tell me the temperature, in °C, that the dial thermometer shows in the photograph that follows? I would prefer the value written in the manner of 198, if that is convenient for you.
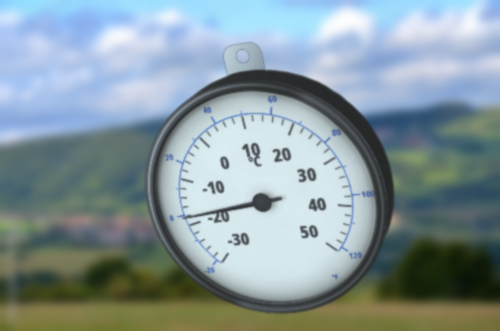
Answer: -18
